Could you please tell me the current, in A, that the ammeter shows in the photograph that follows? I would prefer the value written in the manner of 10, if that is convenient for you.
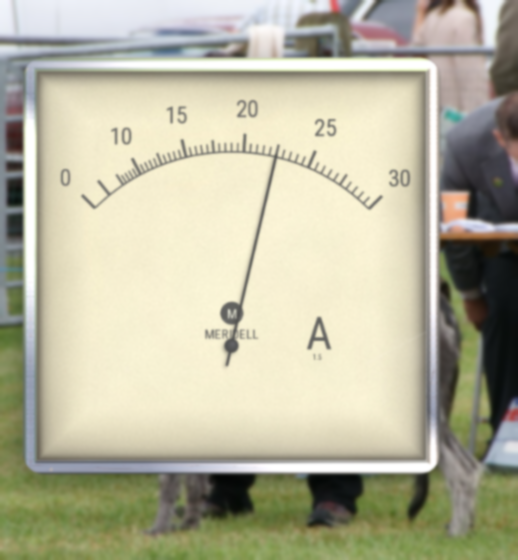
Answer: 22.5
